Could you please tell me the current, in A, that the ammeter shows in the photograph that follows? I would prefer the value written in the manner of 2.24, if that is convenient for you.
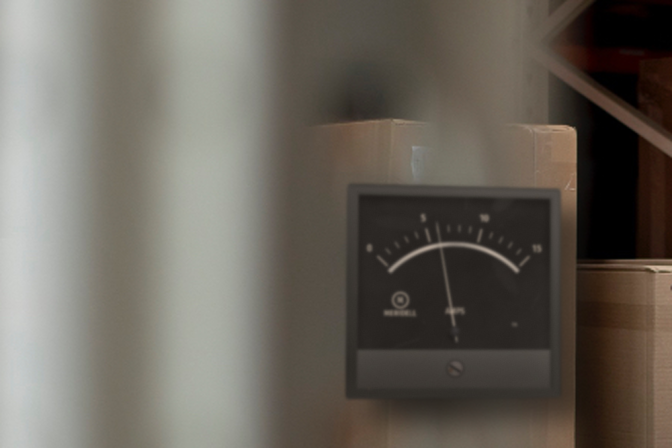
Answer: 6
